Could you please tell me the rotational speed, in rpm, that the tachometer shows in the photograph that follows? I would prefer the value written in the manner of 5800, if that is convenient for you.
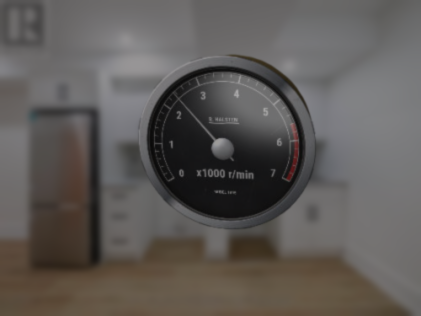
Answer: 2400
